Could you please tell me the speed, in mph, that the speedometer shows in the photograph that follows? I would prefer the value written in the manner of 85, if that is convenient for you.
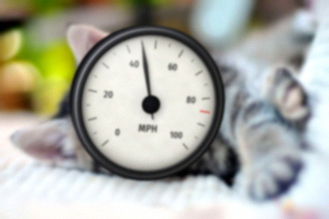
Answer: 45
